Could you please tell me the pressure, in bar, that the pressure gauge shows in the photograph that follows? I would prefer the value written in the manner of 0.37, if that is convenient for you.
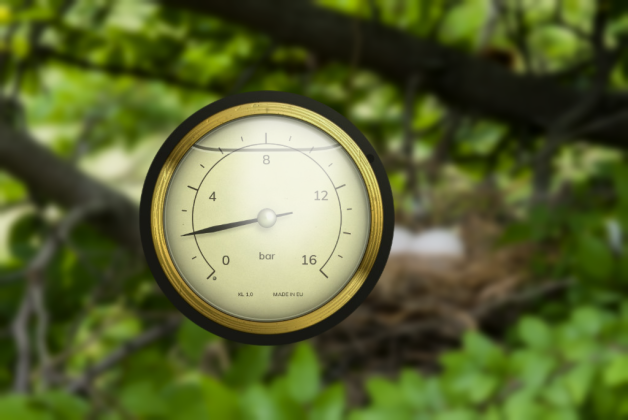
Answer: 2
